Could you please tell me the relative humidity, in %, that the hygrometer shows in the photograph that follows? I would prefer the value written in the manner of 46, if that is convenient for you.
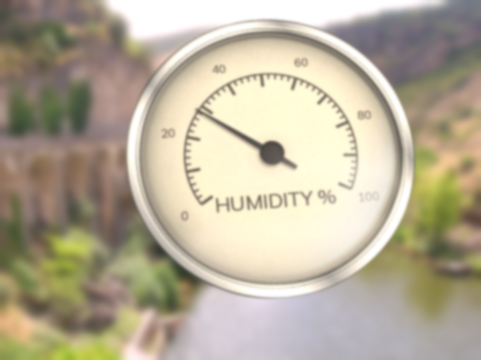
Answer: 28
